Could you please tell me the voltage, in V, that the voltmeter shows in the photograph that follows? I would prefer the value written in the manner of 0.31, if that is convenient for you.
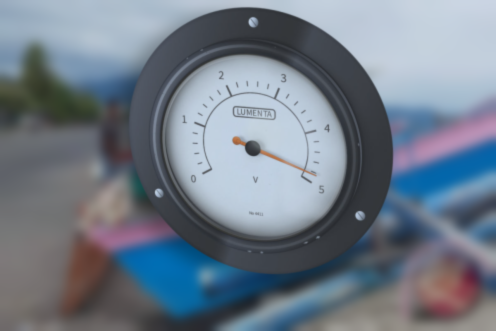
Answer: 4.8
